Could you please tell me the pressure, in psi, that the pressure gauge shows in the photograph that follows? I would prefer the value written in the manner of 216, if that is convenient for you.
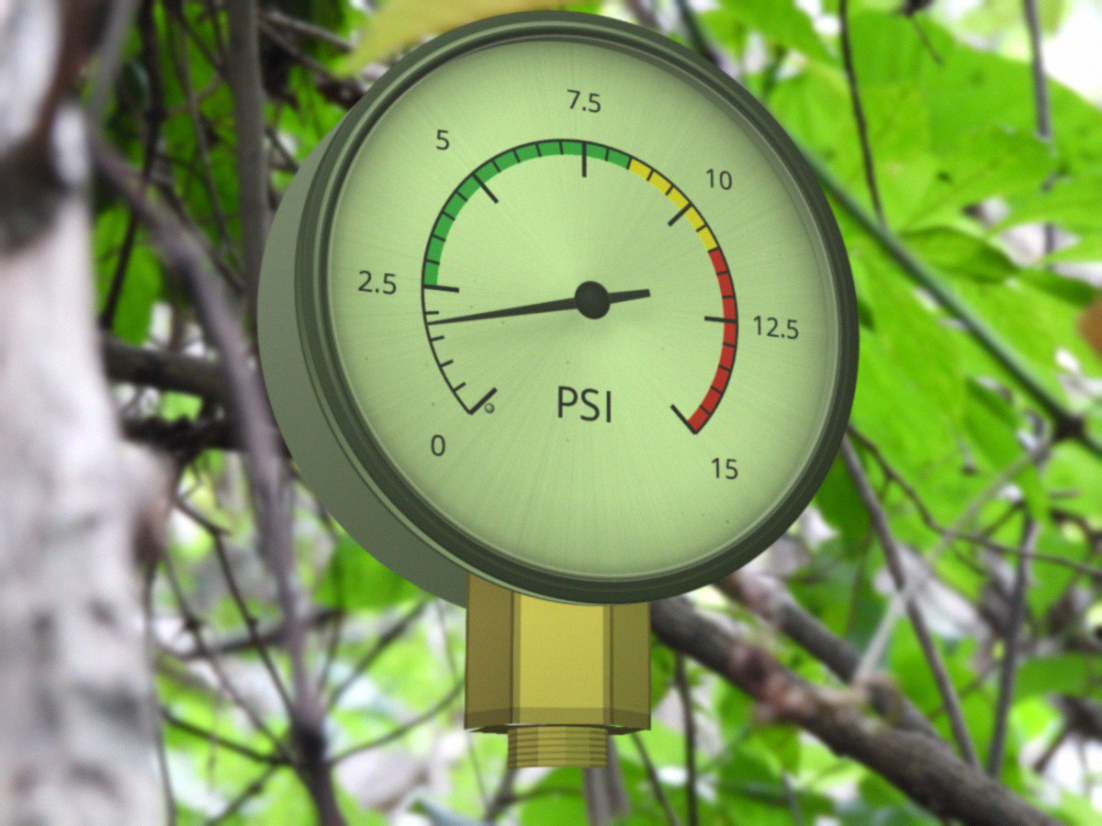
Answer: 1.75
